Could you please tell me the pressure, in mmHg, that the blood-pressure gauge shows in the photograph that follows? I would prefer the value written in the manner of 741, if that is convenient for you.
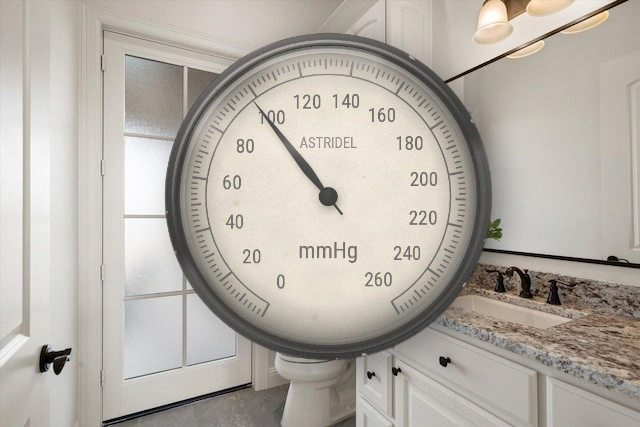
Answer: 98
